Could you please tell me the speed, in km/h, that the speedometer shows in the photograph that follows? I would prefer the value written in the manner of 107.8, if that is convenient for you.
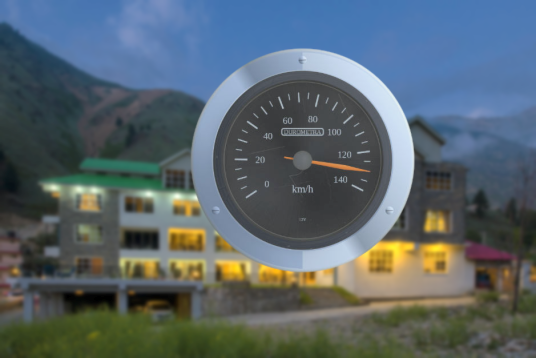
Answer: 130
